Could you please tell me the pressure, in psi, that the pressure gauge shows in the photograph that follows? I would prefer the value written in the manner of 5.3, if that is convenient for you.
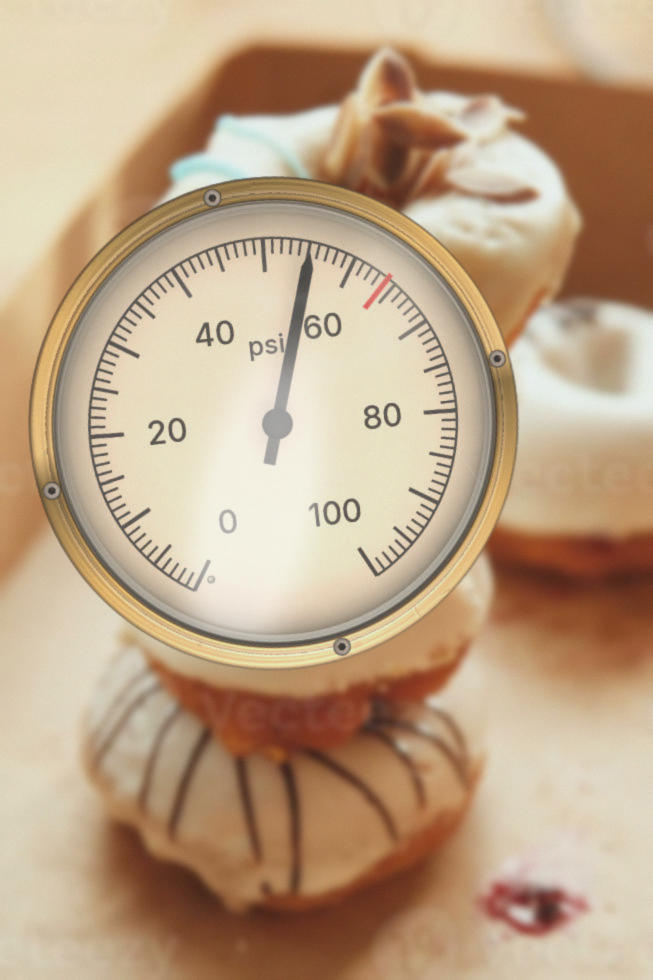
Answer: 55
